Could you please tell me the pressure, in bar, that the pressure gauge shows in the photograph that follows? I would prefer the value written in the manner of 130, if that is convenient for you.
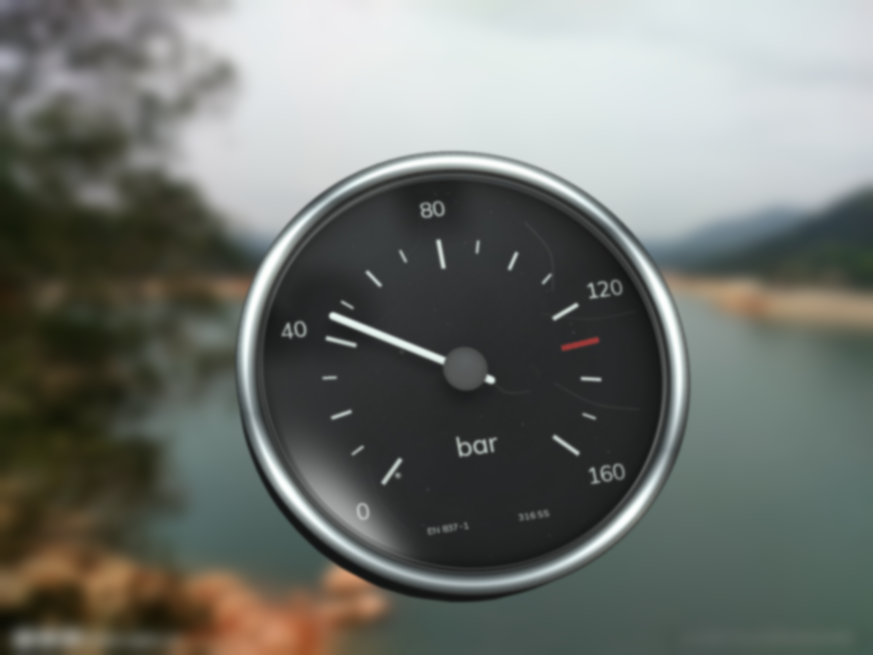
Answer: 45
